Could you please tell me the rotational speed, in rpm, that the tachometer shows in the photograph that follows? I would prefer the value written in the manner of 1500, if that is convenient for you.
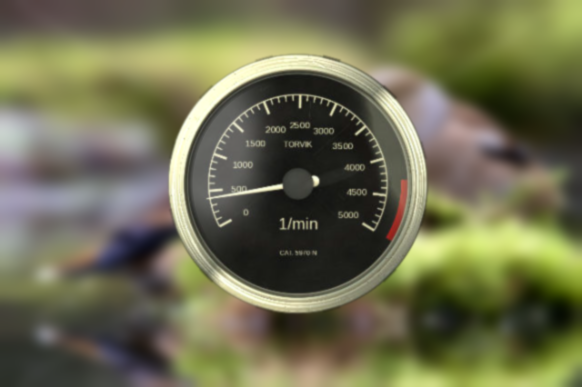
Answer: 400
